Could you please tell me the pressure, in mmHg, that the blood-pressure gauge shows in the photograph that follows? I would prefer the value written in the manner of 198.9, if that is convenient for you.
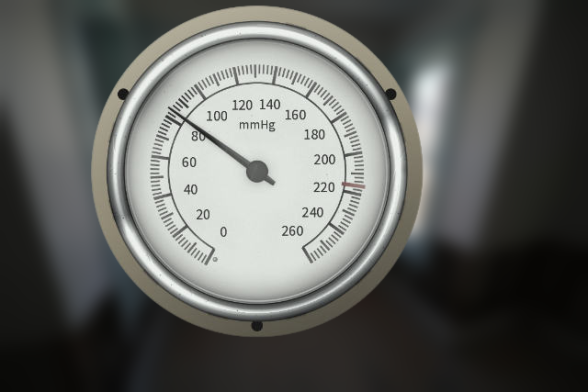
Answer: 84
